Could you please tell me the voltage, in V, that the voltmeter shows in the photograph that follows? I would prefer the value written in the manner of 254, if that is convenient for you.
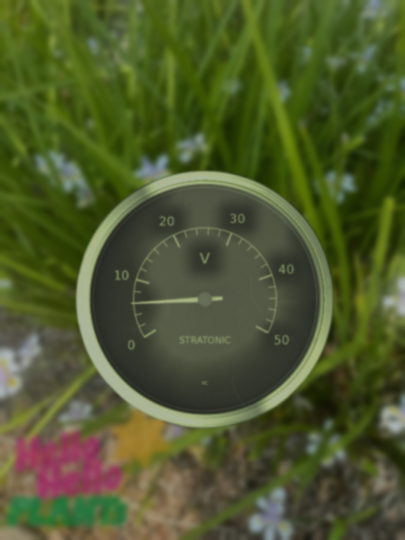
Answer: 6
